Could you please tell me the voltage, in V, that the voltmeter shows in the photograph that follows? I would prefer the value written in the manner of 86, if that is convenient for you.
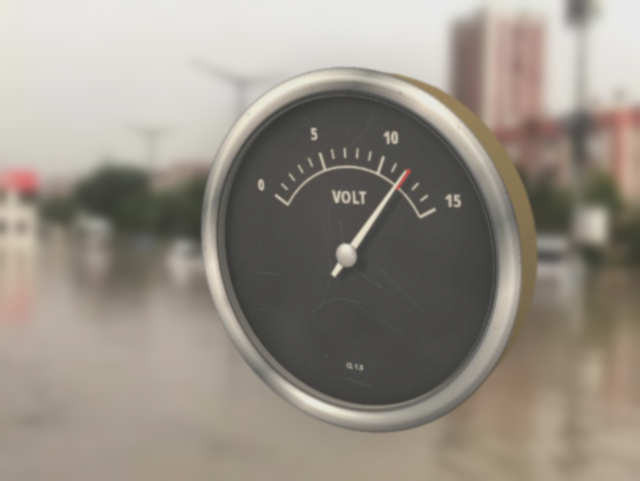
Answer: 12
